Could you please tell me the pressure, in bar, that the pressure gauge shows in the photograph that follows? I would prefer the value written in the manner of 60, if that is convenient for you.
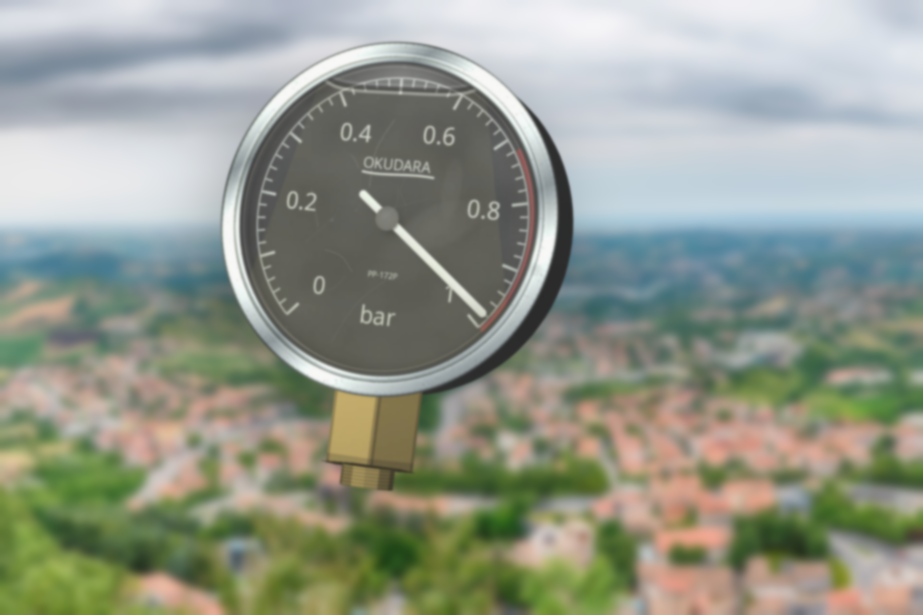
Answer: 0.98
